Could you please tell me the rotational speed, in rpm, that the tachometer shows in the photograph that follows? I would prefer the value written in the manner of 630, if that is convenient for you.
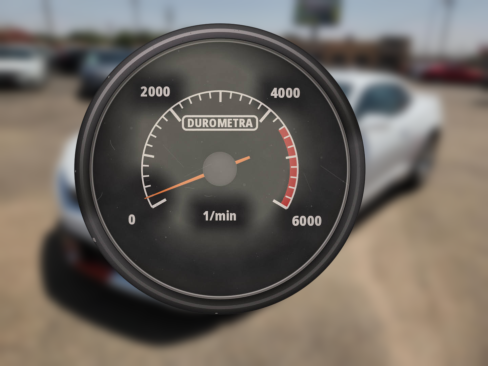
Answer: 200
